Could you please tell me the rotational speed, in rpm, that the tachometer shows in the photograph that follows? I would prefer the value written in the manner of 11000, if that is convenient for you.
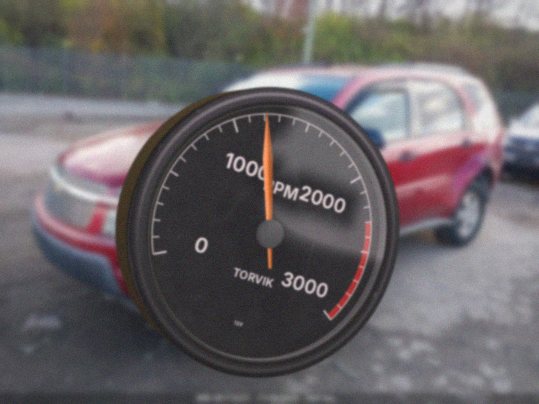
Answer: 1200
